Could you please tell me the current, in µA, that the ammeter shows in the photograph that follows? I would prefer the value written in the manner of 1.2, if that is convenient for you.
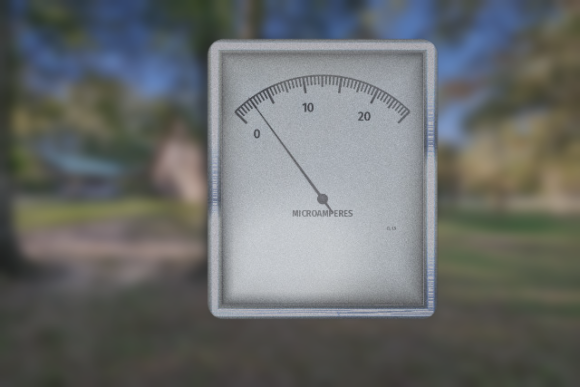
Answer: 2.5
